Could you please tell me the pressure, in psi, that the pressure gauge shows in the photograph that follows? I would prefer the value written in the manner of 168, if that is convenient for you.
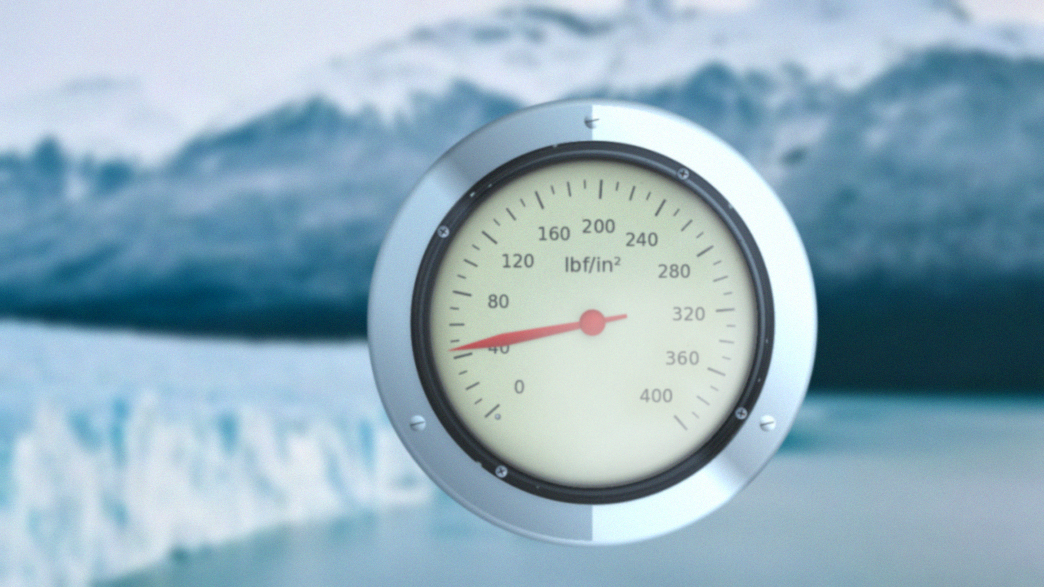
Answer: 45
